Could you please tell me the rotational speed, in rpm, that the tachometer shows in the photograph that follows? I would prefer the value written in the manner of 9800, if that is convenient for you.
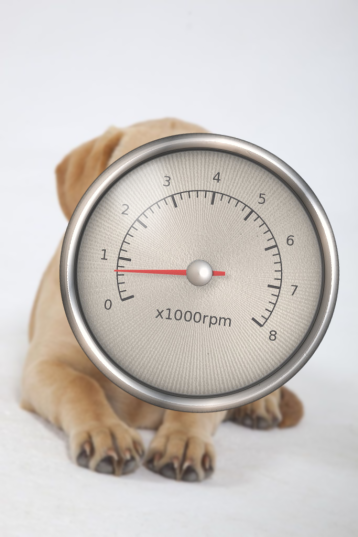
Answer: 700
